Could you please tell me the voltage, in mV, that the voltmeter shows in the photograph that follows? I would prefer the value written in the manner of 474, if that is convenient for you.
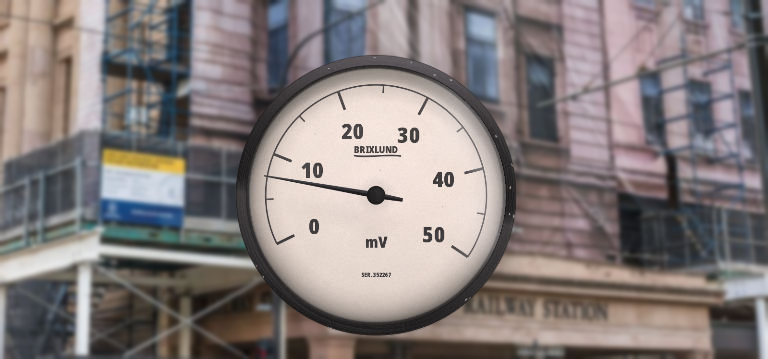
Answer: 7.5
